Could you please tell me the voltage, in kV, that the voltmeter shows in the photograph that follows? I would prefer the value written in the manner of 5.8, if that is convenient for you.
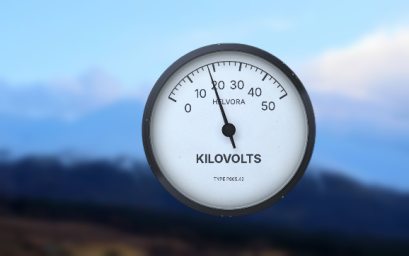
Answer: 18
